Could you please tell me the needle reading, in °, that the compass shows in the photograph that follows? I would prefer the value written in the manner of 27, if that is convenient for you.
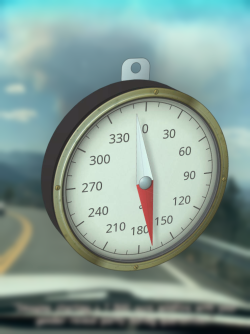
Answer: 170
